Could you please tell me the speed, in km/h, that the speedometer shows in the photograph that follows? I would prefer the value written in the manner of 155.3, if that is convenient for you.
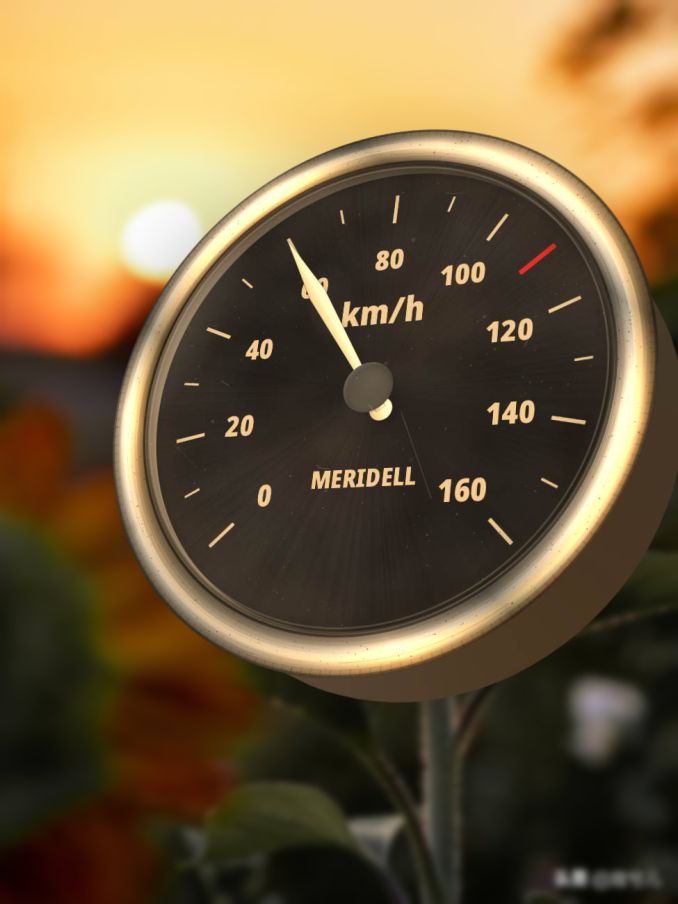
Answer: 60
